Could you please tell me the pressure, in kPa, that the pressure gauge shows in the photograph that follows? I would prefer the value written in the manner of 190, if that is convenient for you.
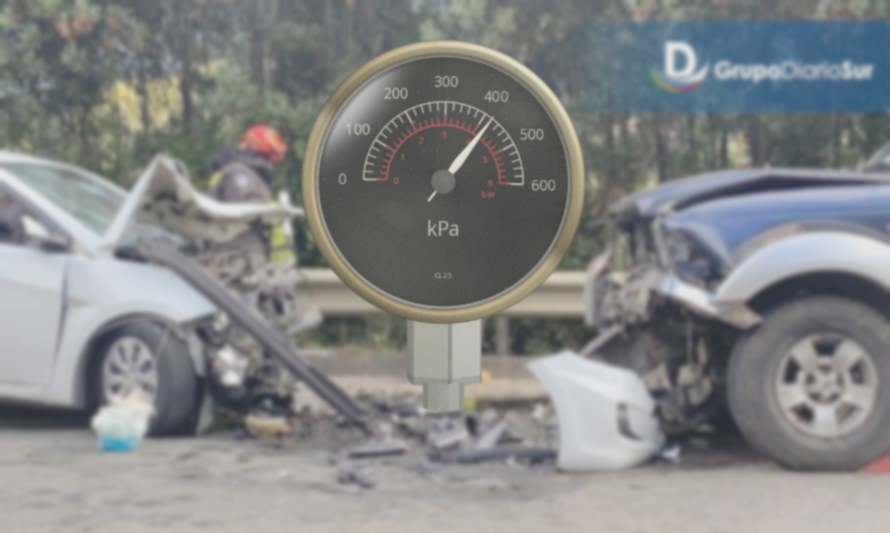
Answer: 420
